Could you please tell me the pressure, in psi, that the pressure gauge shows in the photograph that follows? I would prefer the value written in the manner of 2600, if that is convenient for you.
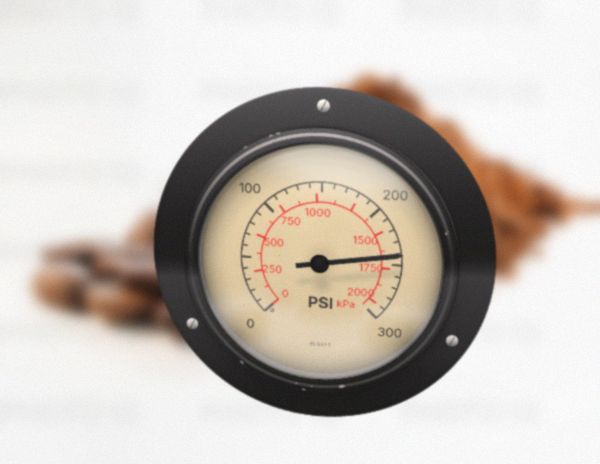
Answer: 240
